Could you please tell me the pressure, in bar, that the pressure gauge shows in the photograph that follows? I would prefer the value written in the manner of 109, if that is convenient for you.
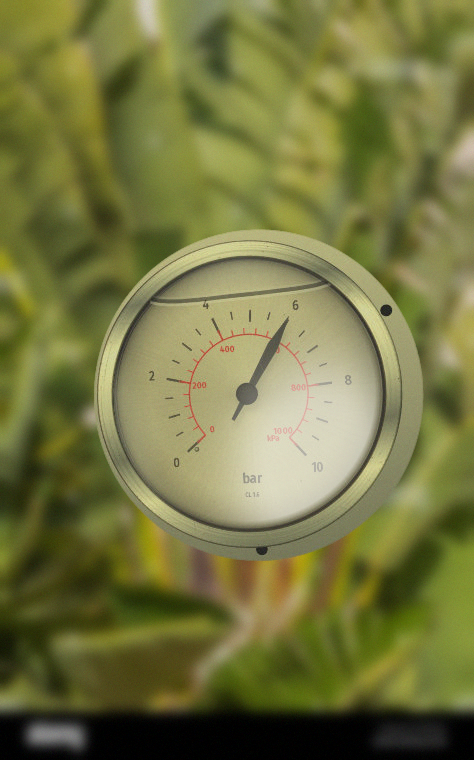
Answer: 6
